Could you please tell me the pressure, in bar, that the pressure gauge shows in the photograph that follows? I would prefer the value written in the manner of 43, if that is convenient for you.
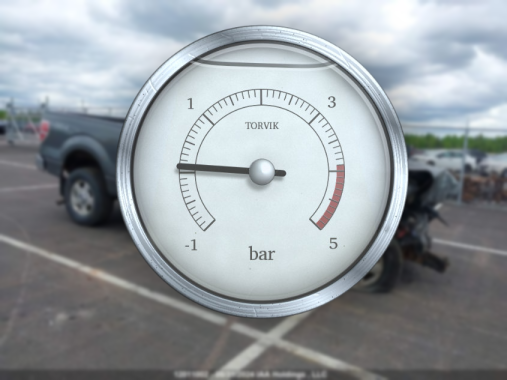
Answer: 0.1
